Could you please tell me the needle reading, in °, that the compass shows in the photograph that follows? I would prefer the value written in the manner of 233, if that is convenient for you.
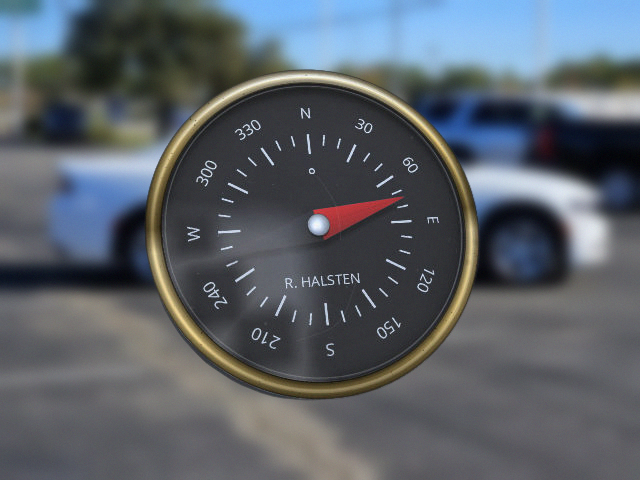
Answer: 75
